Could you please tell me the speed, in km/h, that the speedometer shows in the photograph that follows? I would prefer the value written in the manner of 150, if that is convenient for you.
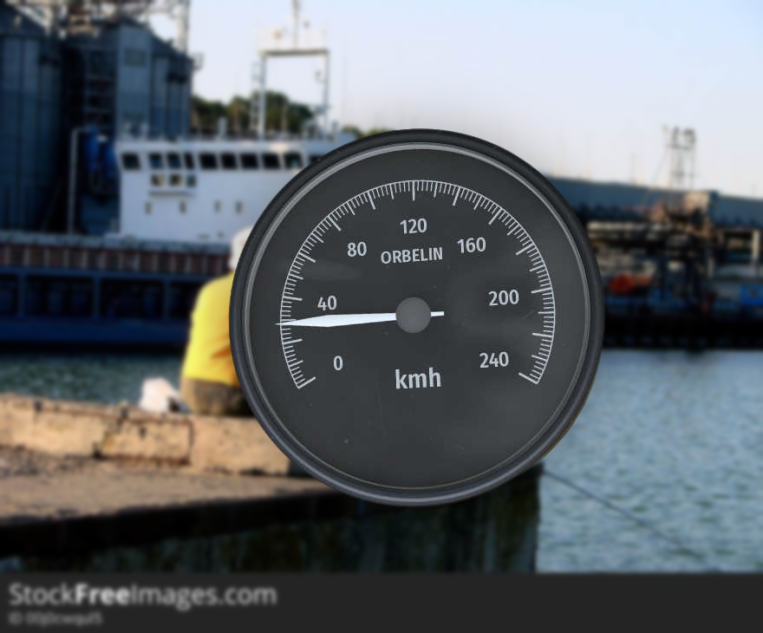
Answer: 28
